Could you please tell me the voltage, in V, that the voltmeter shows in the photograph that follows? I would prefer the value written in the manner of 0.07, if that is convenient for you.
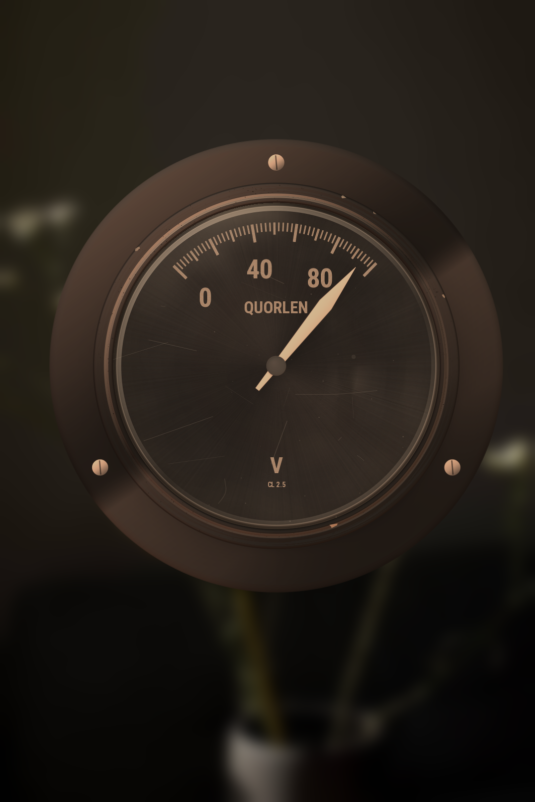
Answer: 94
